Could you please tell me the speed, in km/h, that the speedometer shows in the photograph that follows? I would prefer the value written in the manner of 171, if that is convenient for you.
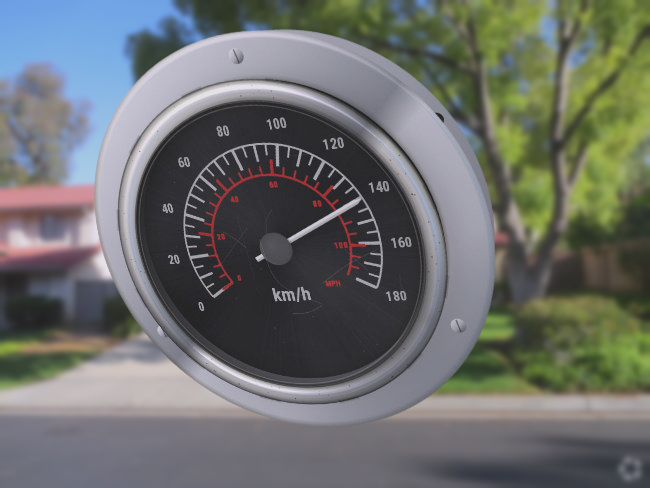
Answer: 140
